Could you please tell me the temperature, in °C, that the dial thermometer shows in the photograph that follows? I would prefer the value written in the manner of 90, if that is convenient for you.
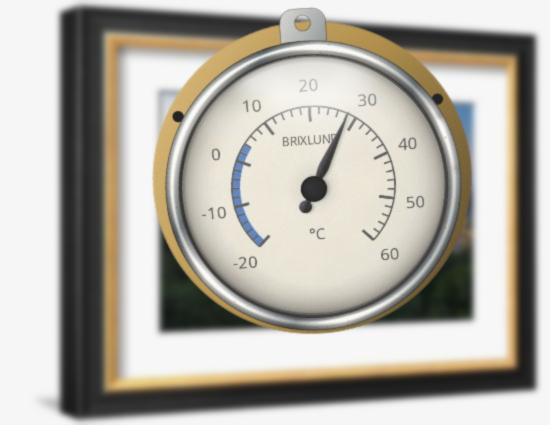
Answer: 28
